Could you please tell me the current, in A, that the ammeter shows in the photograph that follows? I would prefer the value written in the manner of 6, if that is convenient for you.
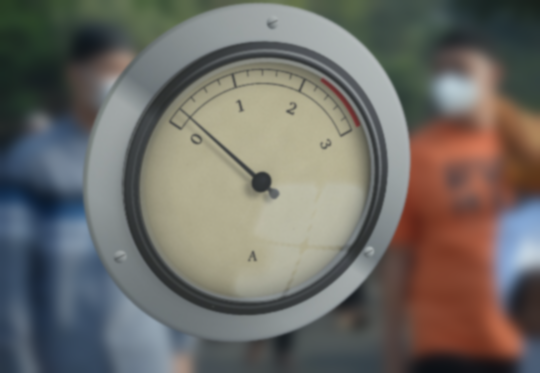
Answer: 0.2
